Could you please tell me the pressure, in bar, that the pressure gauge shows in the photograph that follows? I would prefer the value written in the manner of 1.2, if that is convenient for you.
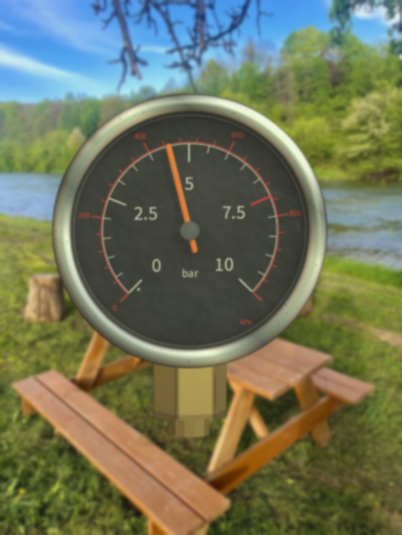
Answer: 4.5
